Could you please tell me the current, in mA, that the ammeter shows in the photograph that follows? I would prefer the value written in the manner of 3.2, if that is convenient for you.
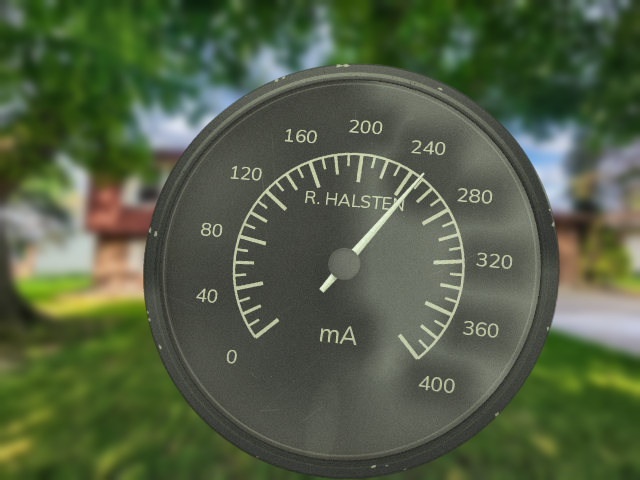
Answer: 250
